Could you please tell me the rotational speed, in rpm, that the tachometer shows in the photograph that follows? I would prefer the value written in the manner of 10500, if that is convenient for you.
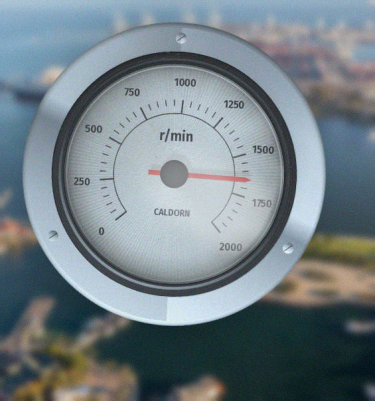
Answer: 1650
